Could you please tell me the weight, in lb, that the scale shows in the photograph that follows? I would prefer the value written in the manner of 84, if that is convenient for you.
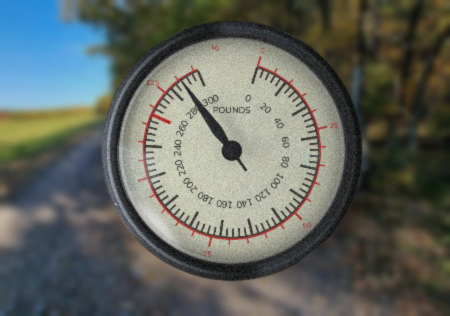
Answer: 288
